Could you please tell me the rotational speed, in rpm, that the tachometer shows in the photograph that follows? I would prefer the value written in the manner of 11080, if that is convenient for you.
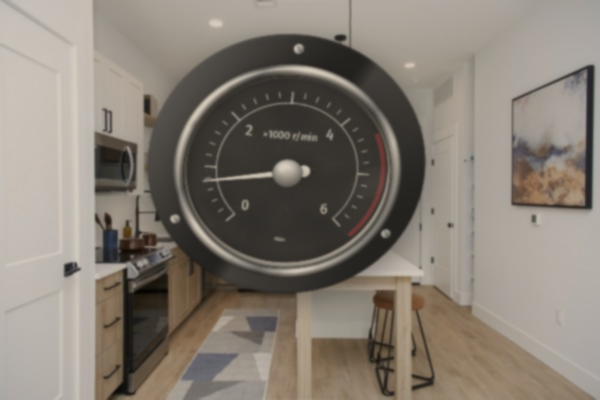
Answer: 800
